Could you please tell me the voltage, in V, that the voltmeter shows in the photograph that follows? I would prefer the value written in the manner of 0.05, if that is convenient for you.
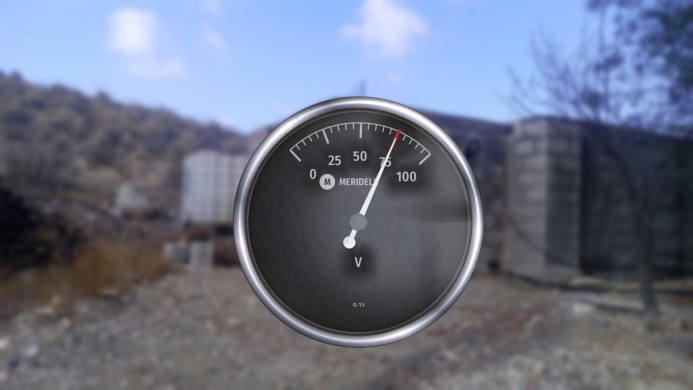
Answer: 75
